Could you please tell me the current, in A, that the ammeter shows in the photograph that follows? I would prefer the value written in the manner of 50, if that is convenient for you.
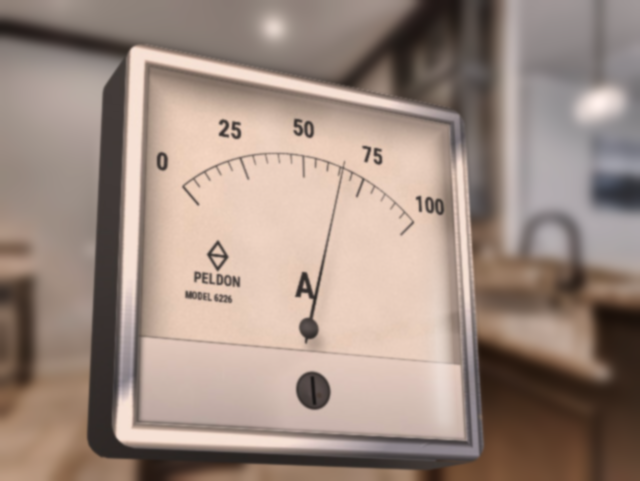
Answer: 65
